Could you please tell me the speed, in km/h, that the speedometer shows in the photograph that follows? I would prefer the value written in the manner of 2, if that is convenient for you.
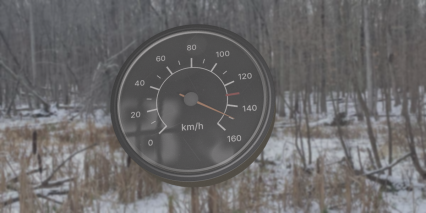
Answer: 150
